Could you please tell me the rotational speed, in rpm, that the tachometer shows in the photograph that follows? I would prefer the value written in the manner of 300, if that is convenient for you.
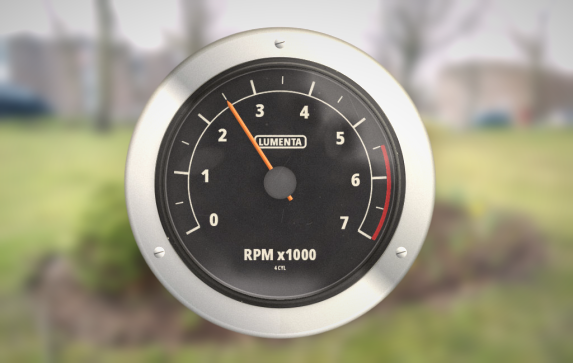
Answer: 2500
